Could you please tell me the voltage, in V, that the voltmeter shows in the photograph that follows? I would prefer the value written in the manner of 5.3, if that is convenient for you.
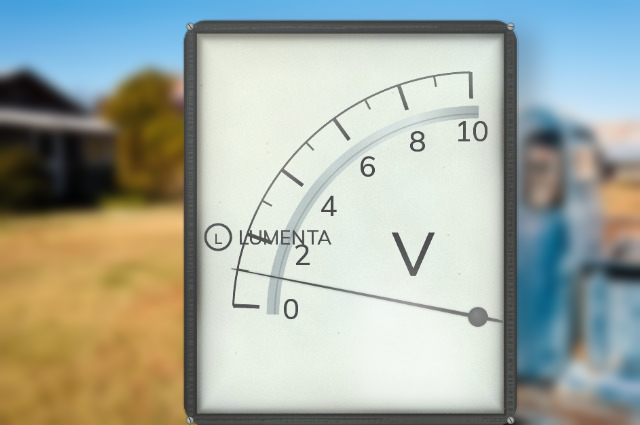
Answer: 1
